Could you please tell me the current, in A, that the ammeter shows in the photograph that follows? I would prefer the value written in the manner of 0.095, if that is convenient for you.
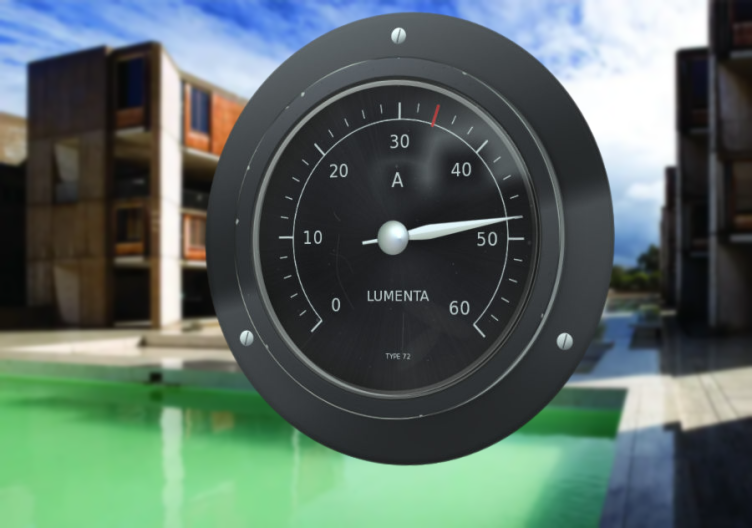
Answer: 48
